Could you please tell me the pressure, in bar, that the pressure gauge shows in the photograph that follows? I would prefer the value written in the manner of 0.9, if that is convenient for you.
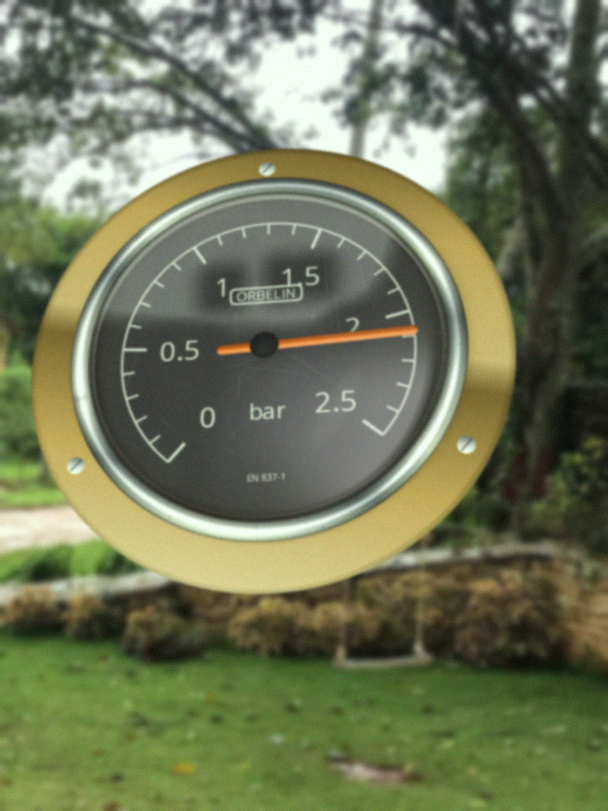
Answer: 2.1
